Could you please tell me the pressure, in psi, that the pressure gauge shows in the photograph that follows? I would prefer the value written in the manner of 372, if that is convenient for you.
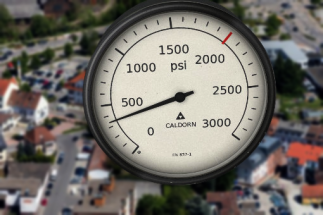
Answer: 350
